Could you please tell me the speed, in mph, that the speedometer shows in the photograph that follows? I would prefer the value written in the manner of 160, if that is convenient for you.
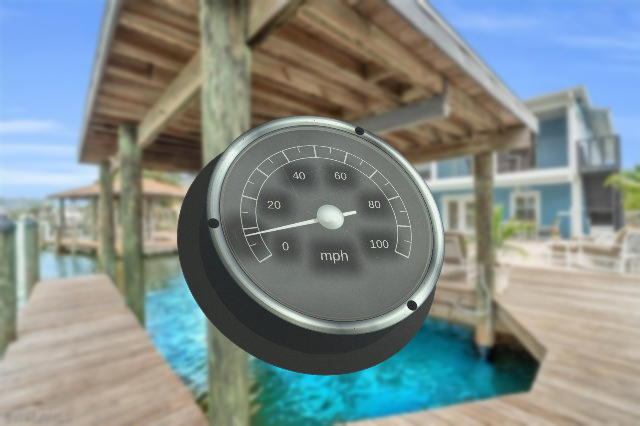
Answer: 7.5
